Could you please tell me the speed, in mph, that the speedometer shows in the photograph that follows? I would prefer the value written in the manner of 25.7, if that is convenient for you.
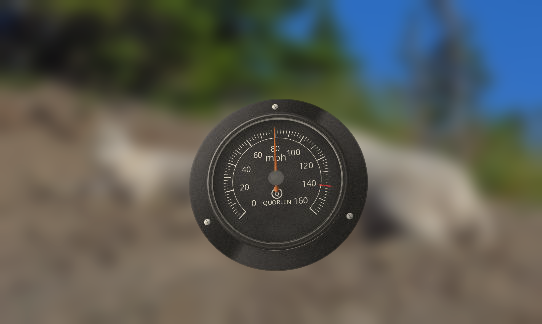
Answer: 80
